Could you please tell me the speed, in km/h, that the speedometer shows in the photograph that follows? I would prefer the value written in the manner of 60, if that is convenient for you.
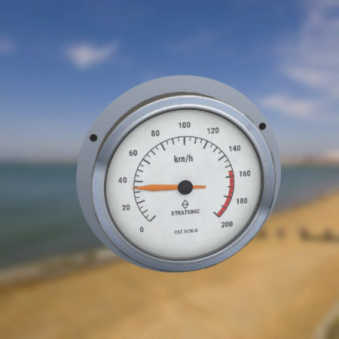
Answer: 35
